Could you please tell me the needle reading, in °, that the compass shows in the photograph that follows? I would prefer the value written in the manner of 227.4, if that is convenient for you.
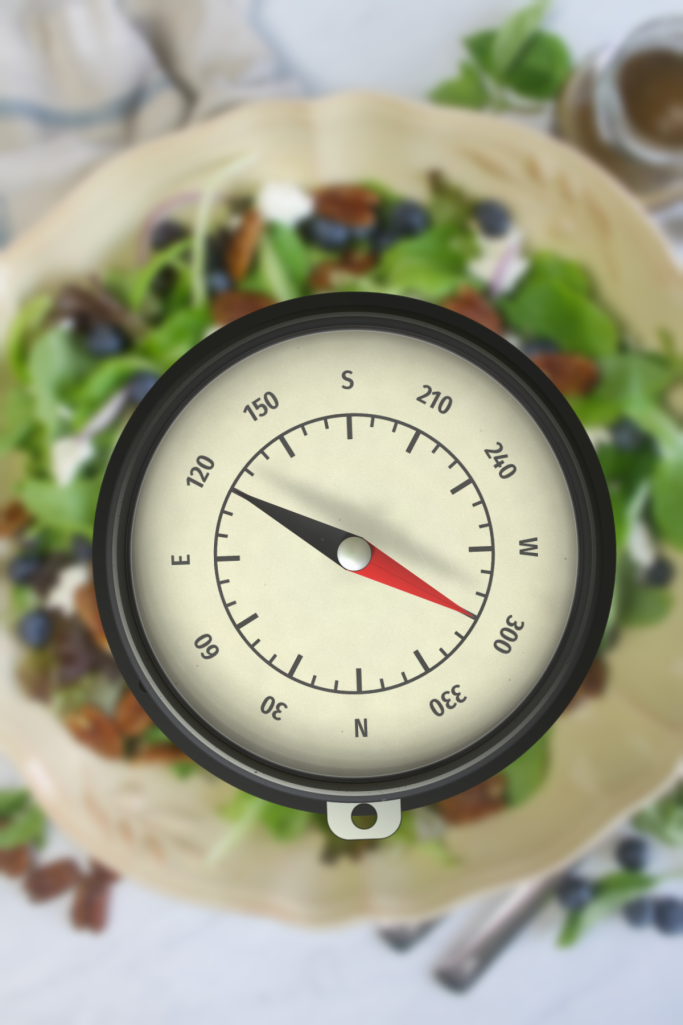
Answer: 300
